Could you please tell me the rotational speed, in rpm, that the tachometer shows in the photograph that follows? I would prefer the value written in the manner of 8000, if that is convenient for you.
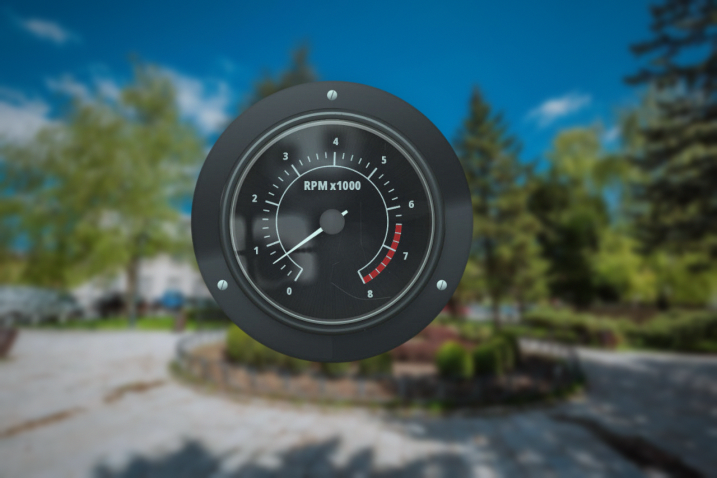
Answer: 600
